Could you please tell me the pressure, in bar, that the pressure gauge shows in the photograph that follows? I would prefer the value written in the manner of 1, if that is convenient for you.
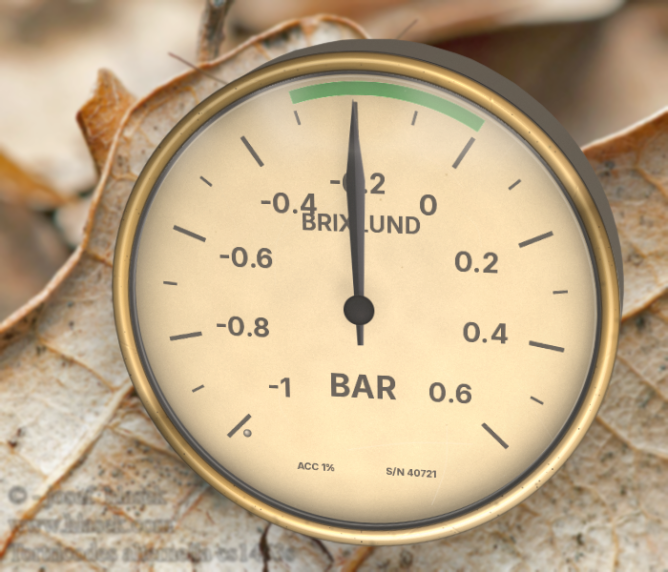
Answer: -0.2
